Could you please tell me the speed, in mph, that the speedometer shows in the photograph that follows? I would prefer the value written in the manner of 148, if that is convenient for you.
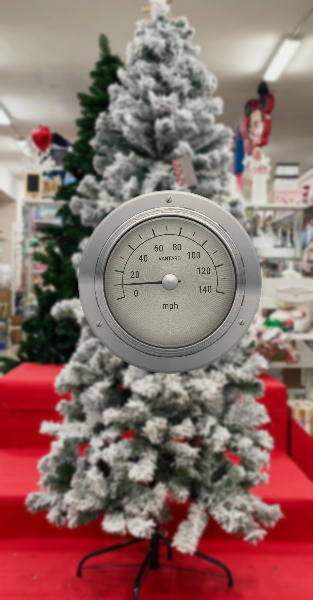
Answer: 10
